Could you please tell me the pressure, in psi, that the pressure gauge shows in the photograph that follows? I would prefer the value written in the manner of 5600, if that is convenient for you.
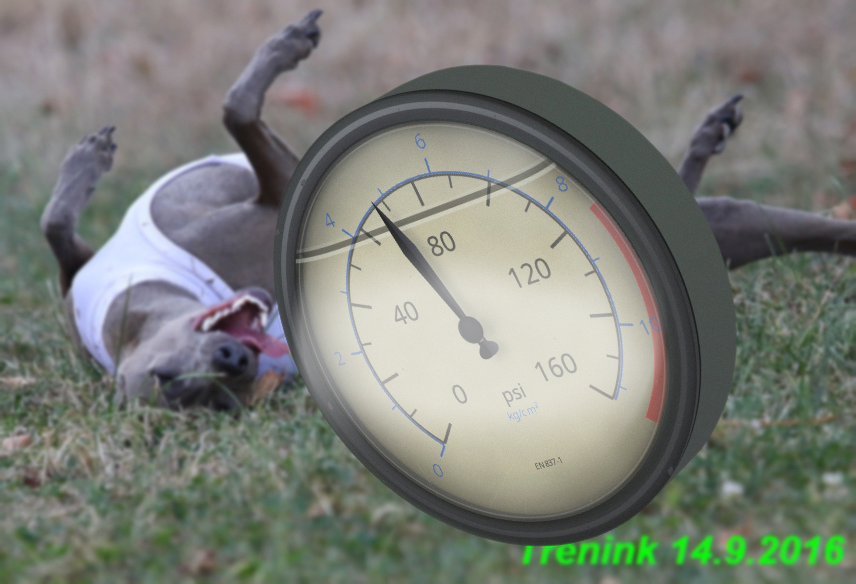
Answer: 70
